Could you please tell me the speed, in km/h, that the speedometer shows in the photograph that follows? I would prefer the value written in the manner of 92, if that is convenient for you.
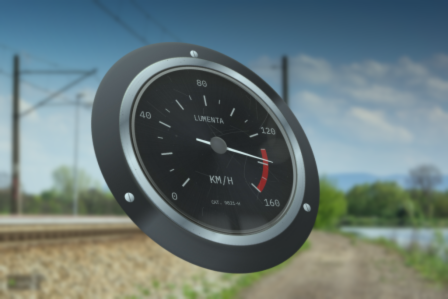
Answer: 140
